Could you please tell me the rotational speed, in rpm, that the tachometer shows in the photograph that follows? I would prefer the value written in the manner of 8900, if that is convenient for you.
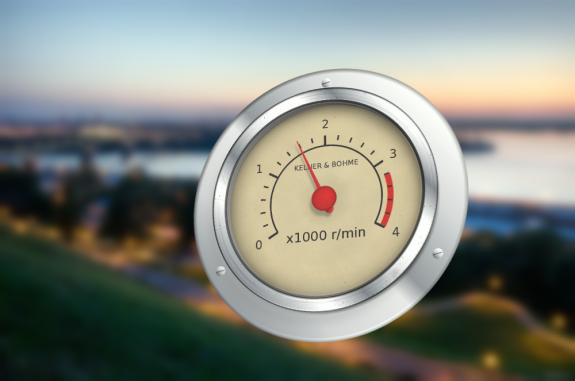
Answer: 1600
